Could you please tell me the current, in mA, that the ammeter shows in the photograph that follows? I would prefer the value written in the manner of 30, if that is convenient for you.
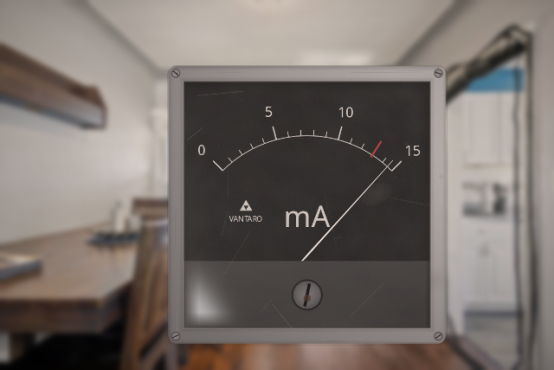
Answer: 14.5
